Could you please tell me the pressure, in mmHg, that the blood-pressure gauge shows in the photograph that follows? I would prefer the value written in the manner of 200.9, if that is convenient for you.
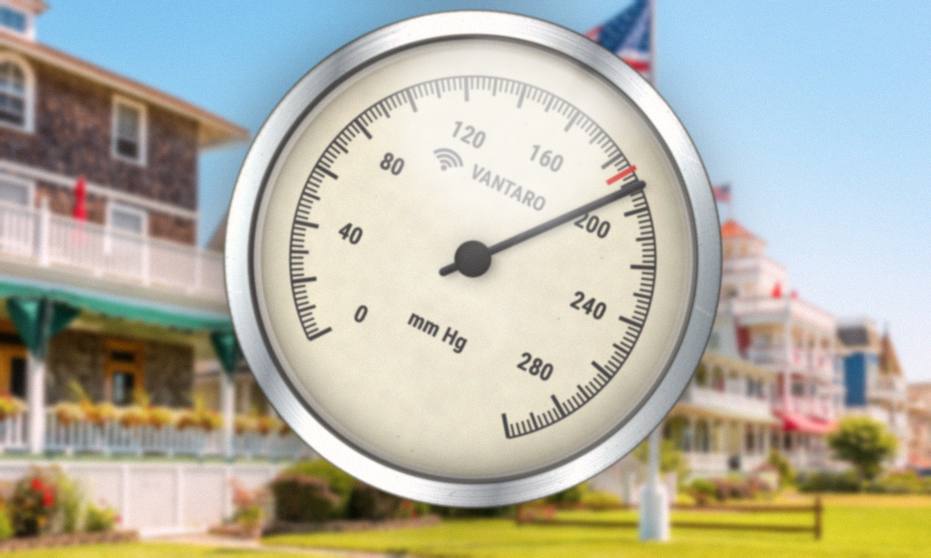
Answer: 192
